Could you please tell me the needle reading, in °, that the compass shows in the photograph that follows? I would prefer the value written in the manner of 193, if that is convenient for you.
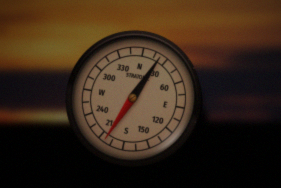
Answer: 202.5
